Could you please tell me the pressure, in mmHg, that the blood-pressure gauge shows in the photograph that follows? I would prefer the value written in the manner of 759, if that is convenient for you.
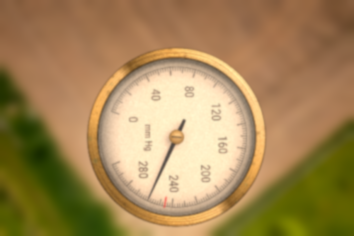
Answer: 260
